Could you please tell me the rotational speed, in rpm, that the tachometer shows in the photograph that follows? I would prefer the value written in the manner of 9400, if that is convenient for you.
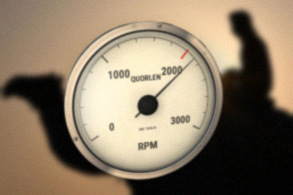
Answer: 2100
